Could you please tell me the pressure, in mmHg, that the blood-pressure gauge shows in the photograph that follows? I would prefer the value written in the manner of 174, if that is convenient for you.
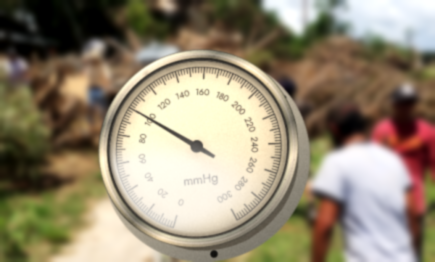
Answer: 100
